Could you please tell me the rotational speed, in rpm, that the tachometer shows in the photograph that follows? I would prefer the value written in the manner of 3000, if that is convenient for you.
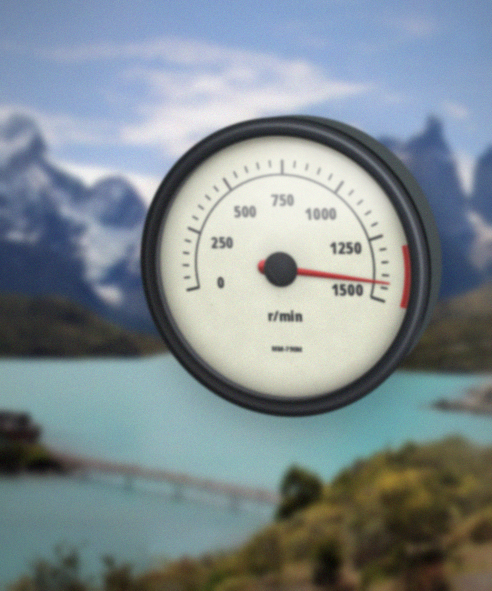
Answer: 1425
